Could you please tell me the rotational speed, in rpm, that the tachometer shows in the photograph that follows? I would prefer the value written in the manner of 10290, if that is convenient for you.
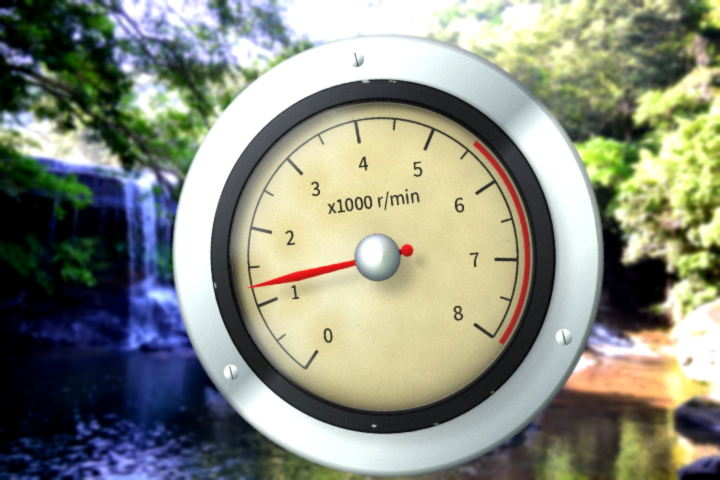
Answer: 1250
